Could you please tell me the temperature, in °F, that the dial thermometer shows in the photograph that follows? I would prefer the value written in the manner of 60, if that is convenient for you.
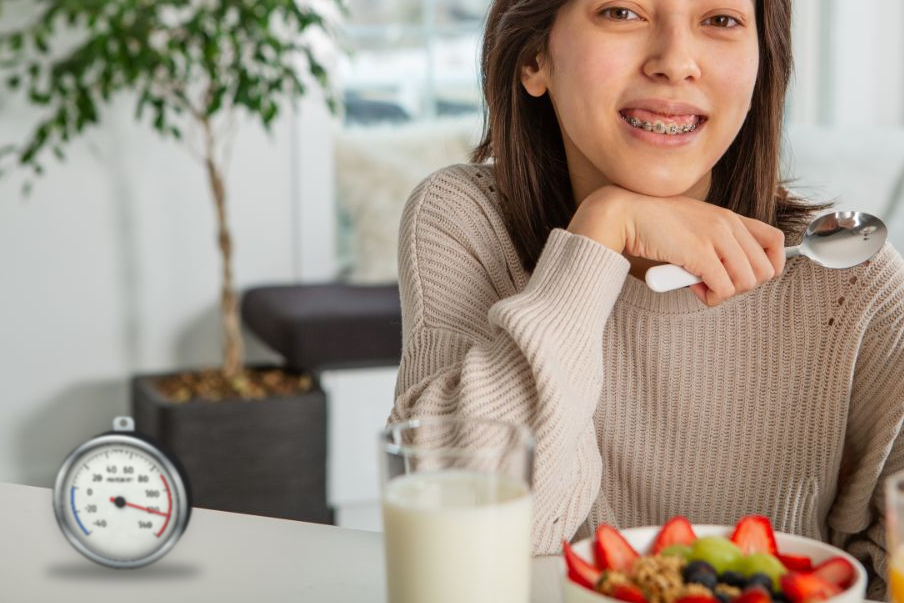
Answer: 120
